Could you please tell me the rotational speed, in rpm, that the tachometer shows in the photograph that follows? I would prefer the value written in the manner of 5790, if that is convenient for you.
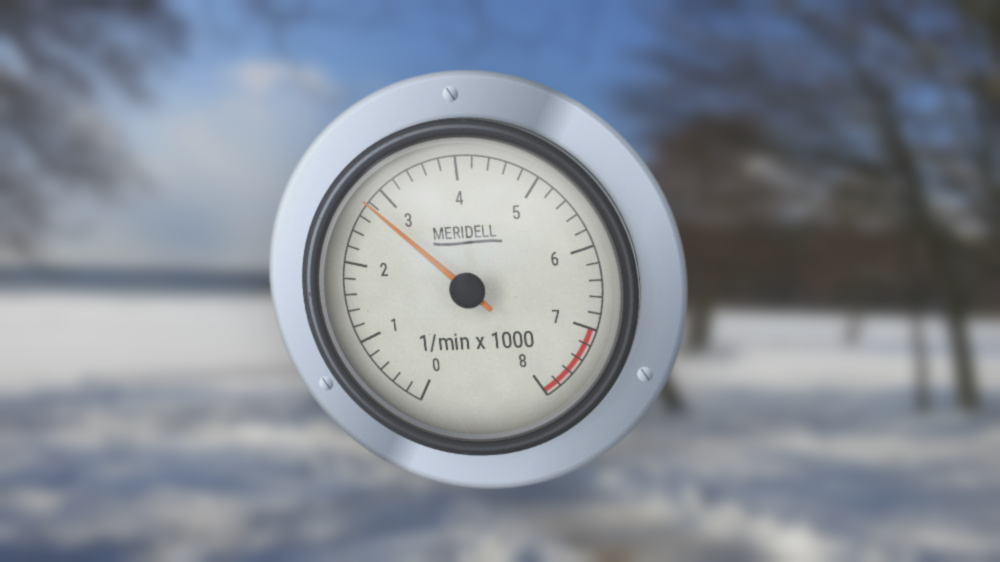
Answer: 2800
